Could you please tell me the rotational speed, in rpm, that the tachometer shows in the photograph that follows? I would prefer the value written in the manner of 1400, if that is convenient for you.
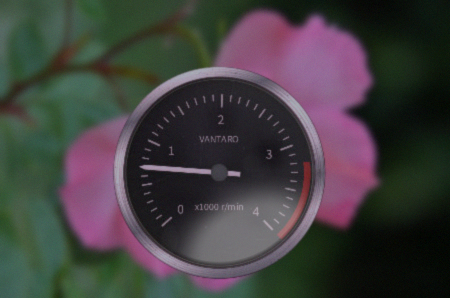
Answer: 700
